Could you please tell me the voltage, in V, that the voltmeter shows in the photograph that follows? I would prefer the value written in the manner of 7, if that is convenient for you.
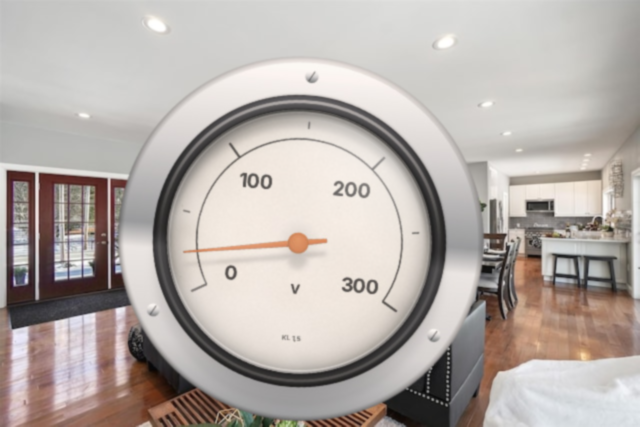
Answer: 25
